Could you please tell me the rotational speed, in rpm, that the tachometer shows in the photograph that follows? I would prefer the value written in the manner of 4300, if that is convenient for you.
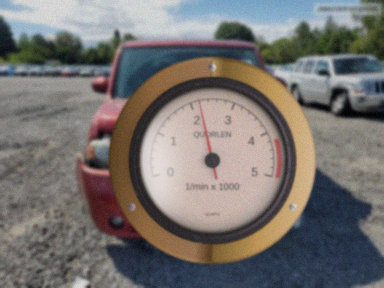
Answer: 2200
